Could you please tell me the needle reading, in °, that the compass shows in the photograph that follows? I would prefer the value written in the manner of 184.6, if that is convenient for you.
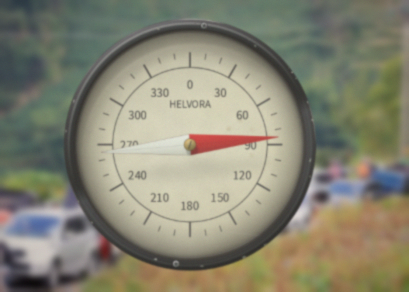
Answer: 85
